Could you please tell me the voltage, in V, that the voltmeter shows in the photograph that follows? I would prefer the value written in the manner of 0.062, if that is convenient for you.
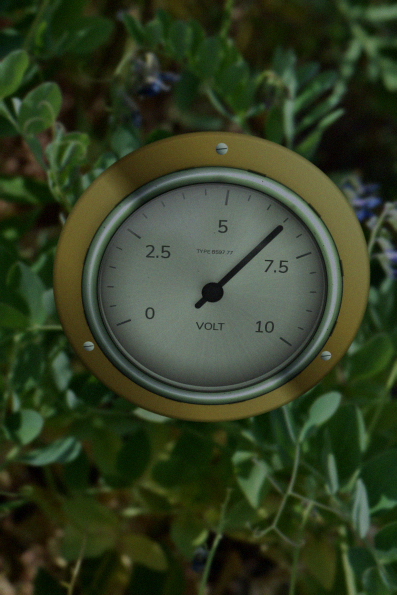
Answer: 6.5
